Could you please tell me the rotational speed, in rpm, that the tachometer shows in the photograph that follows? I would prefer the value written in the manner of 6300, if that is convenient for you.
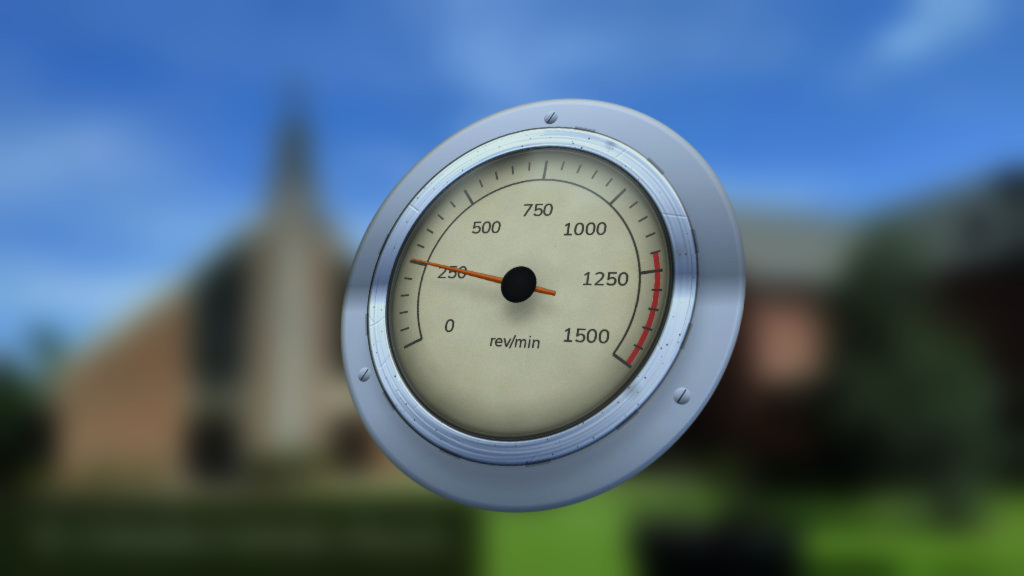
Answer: 250
